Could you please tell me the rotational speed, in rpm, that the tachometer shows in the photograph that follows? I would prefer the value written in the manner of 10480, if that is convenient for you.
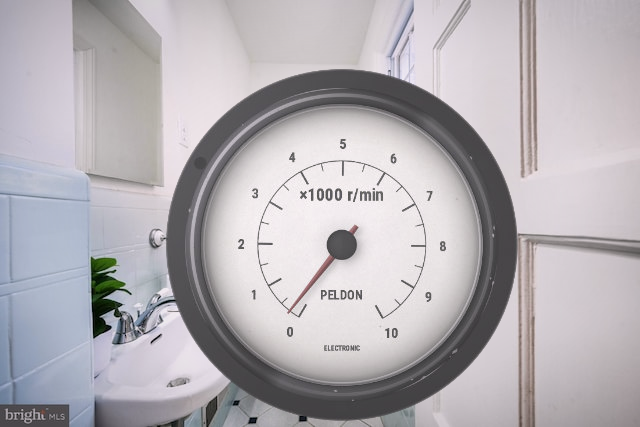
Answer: 250
